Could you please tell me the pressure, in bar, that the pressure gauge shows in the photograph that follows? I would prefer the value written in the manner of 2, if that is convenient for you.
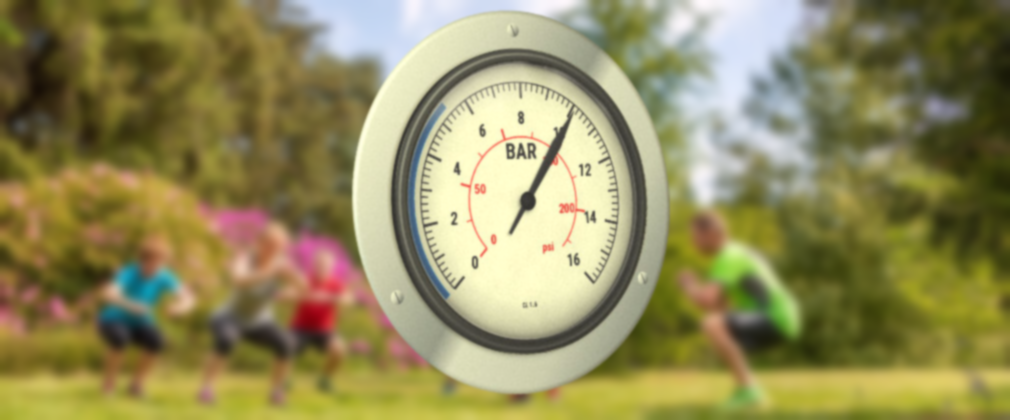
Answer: 10
